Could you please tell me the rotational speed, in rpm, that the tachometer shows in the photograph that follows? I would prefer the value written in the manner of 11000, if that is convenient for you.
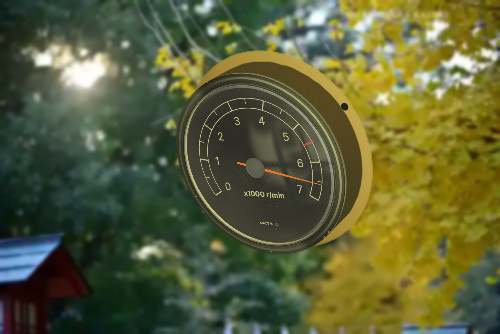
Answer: 6500
